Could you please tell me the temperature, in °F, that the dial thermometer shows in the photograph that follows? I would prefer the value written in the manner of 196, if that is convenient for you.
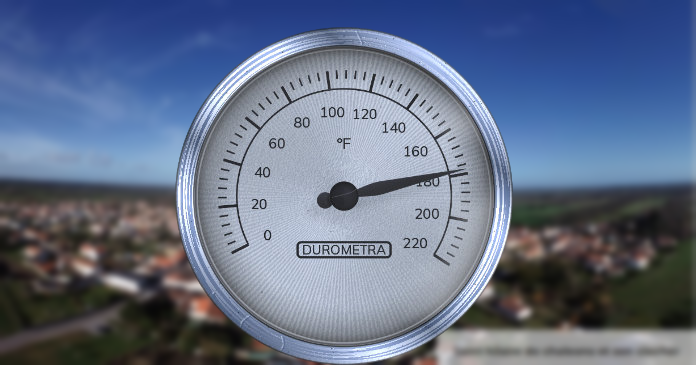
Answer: 178
